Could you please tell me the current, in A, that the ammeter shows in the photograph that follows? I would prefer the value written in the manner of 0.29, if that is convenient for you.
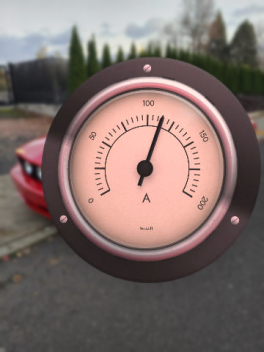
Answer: 115
